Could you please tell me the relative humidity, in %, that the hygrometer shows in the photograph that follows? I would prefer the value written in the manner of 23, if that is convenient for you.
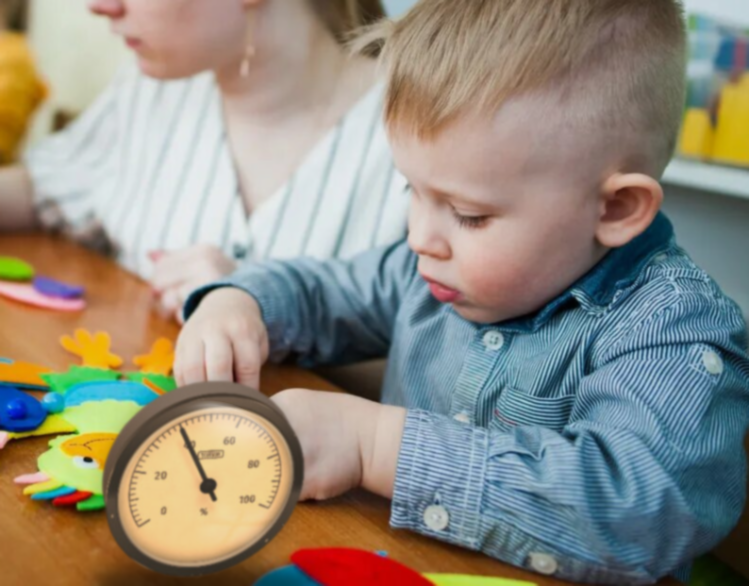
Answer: 40
